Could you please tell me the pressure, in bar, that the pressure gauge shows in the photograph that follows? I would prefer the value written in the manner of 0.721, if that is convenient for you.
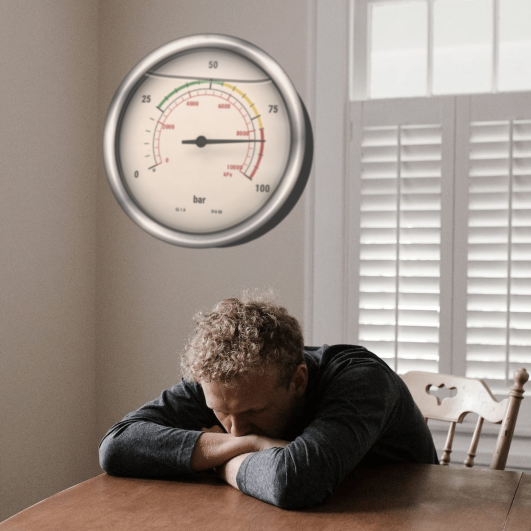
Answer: 85
